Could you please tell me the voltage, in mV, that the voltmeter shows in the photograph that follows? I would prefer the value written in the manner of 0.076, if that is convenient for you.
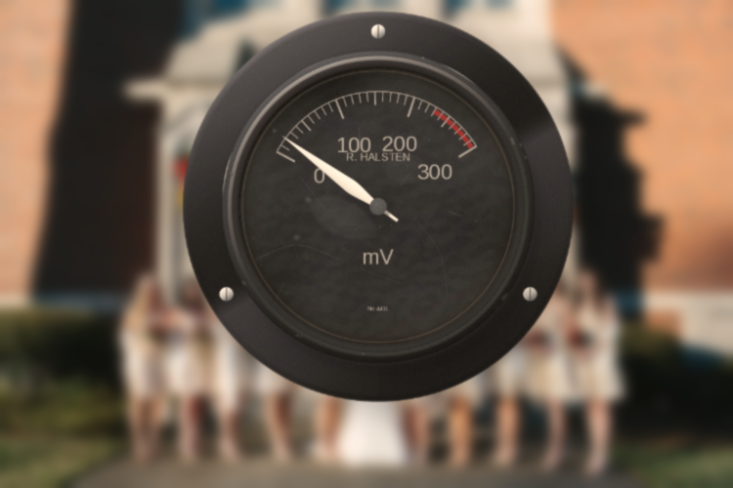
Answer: 20
